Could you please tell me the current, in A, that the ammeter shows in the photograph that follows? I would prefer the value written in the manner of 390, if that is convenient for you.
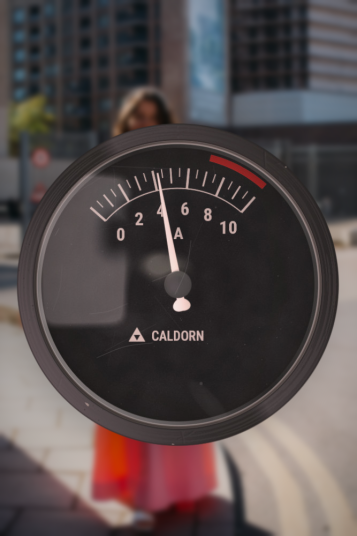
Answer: 4.25
